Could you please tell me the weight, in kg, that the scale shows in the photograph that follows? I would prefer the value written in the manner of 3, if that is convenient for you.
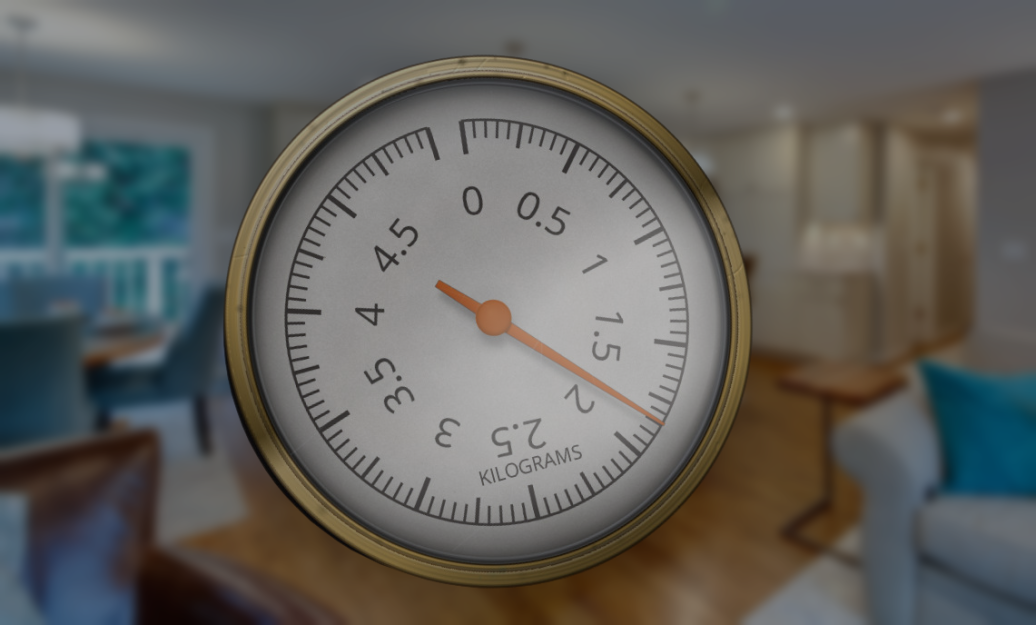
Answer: 1.85
